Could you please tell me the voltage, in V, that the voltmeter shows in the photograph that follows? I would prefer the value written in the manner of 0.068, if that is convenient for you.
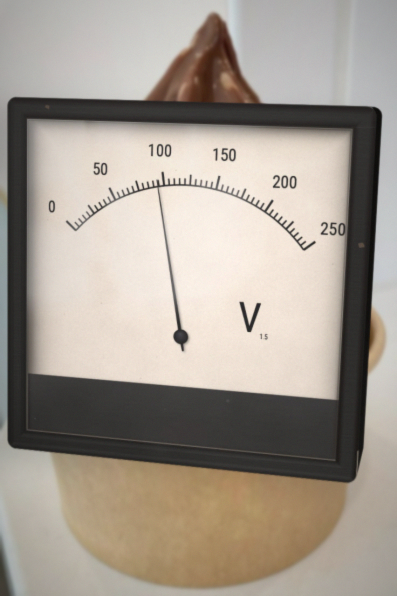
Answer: 95
